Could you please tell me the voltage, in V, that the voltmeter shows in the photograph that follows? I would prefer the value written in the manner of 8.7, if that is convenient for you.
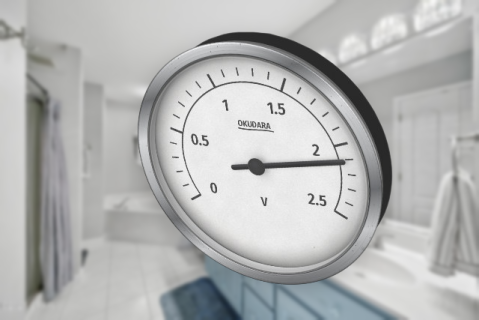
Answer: 2.1
